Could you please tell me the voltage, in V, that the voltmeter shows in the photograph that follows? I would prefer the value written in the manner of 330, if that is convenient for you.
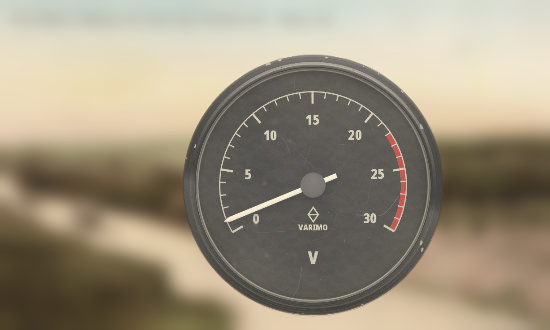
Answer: 1
